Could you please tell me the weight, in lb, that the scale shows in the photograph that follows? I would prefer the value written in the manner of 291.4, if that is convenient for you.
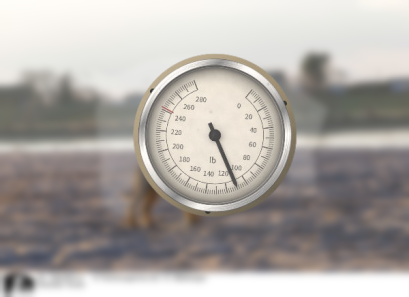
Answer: 110
